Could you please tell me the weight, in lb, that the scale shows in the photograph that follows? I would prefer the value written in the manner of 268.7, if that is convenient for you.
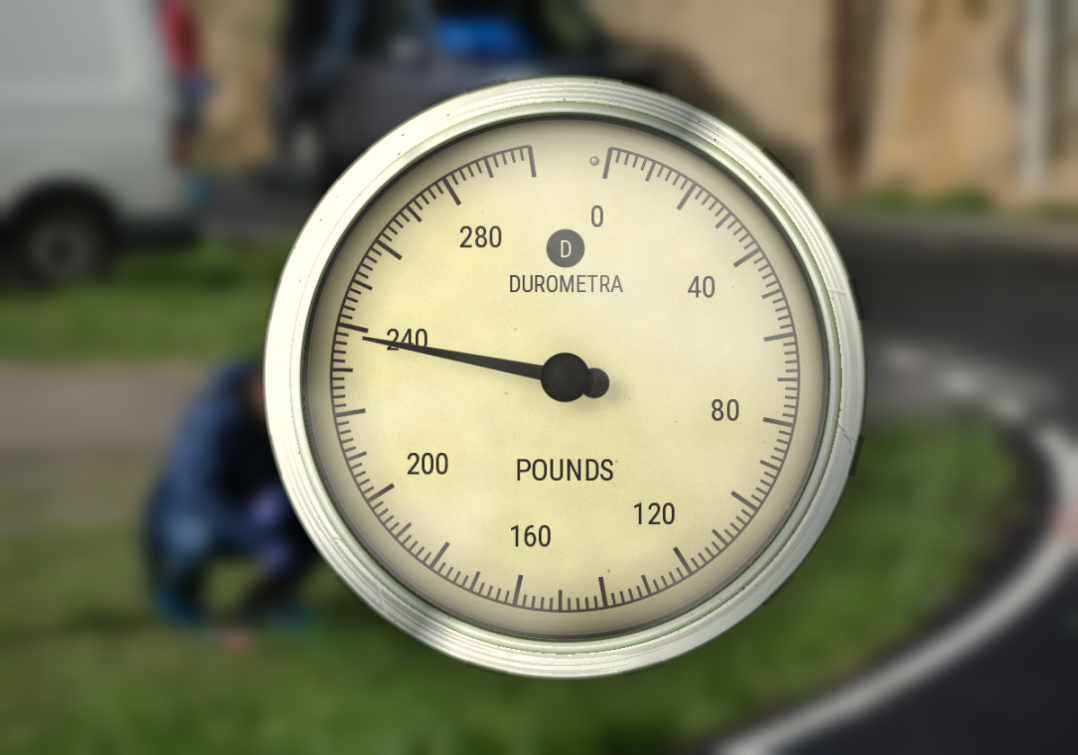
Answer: 238
